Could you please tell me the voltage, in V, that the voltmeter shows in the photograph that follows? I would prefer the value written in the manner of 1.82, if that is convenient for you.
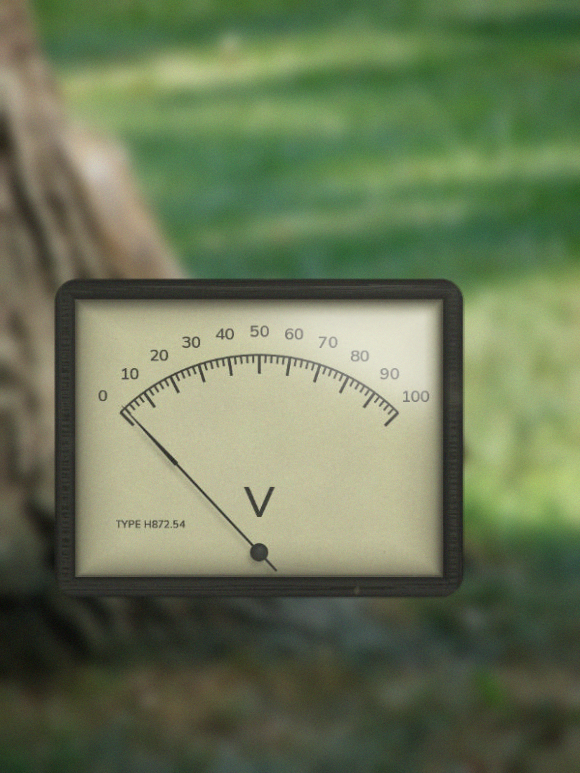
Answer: 2
